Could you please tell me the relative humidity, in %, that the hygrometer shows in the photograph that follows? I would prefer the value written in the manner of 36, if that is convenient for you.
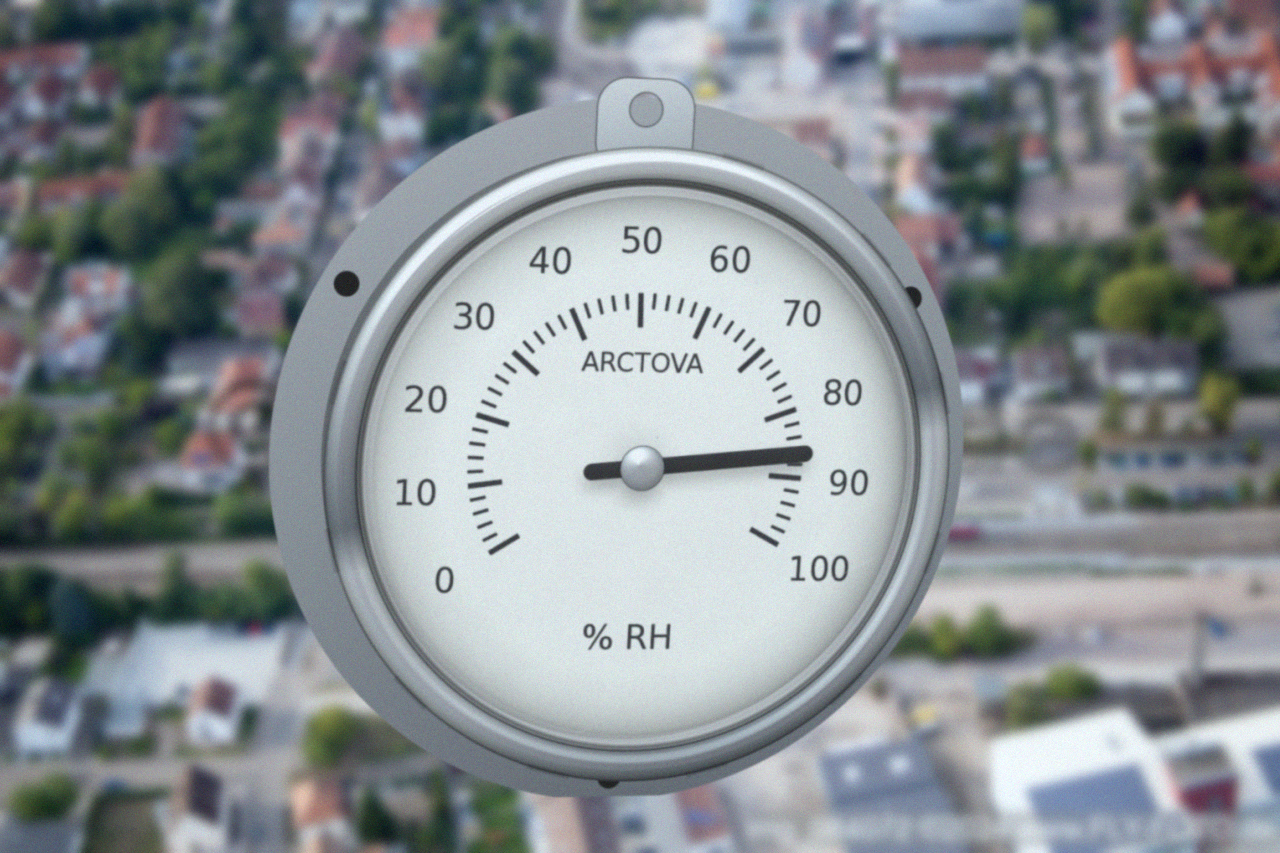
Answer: 86
